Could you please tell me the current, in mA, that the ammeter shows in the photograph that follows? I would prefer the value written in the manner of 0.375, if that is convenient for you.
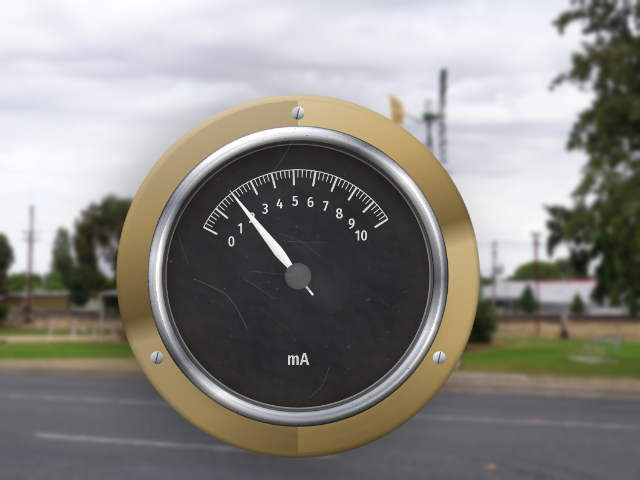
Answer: 2
